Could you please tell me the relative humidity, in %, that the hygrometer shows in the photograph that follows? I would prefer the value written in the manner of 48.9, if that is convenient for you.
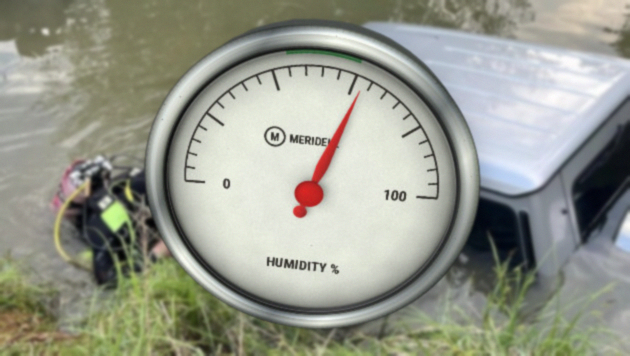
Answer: 62
